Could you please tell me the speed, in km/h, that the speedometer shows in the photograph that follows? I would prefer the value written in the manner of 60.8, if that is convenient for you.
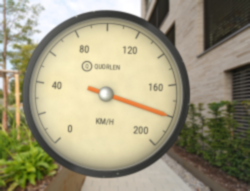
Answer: 180
